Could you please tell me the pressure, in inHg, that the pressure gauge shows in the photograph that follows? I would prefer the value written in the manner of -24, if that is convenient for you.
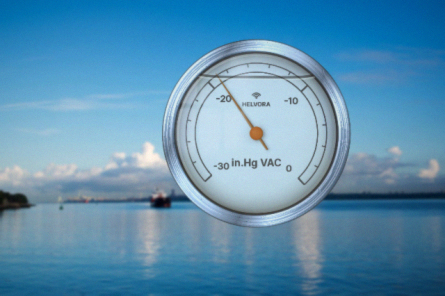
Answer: -19
